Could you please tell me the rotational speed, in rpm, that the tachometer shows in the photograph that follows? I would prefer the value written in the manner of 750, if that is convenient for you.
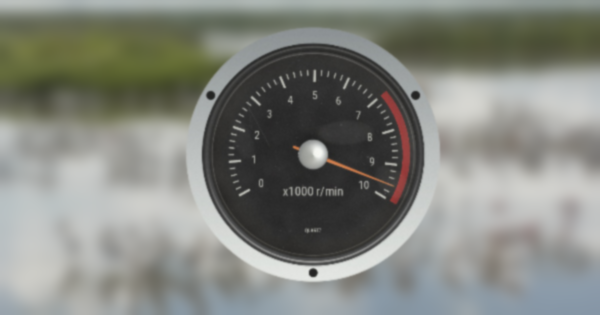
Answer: 9600
